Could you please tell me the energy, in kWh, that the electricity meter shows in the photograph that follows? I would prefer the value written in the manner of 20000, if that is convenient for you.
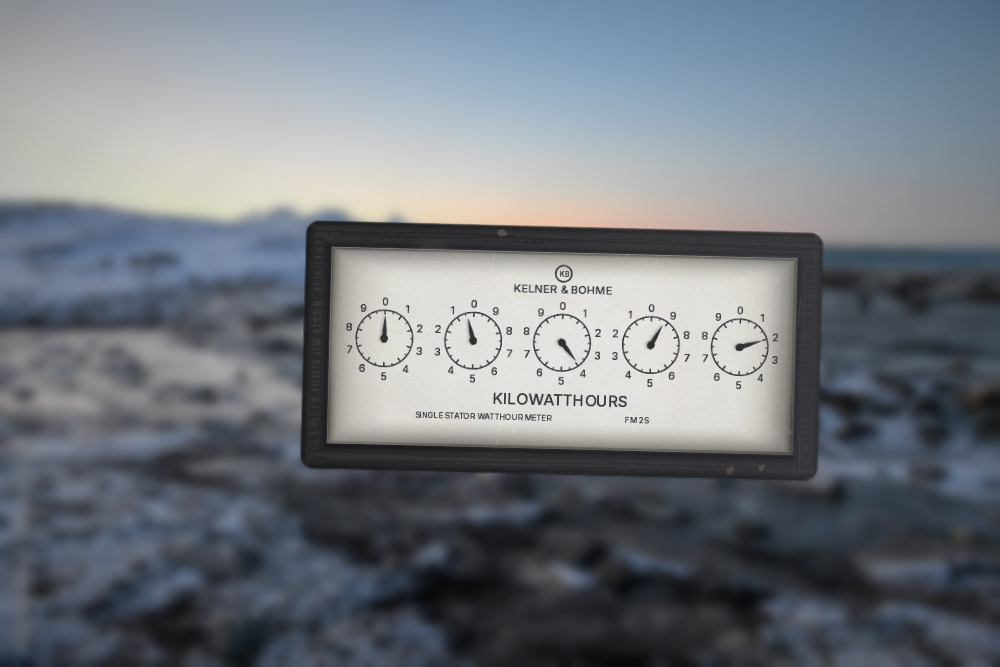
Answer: 392
